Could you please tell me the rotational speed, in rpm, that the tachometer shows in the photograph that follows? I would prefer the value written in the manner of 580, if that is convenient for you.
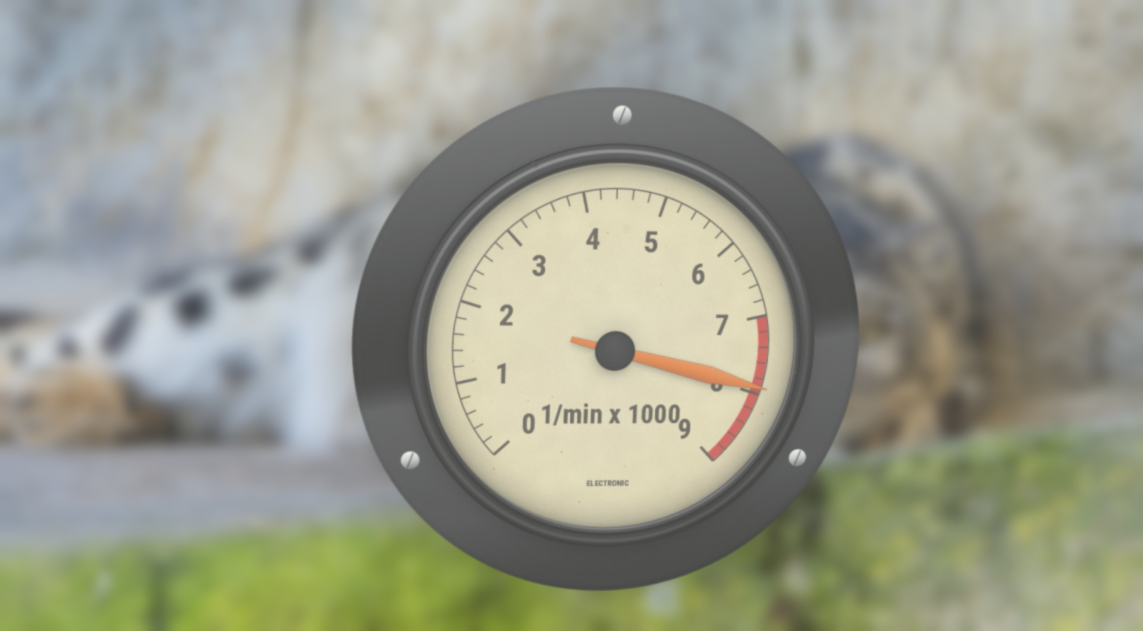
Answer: 7900
